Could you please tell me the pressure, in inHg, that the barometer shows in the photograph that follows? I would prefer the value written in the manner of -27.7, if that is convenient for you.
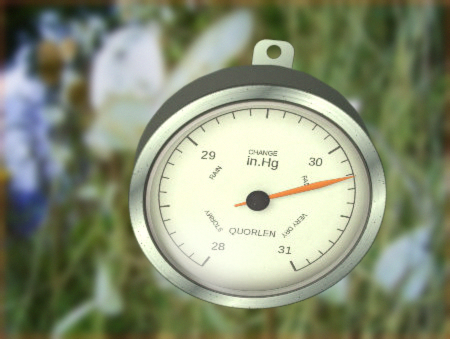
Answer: 30.2
